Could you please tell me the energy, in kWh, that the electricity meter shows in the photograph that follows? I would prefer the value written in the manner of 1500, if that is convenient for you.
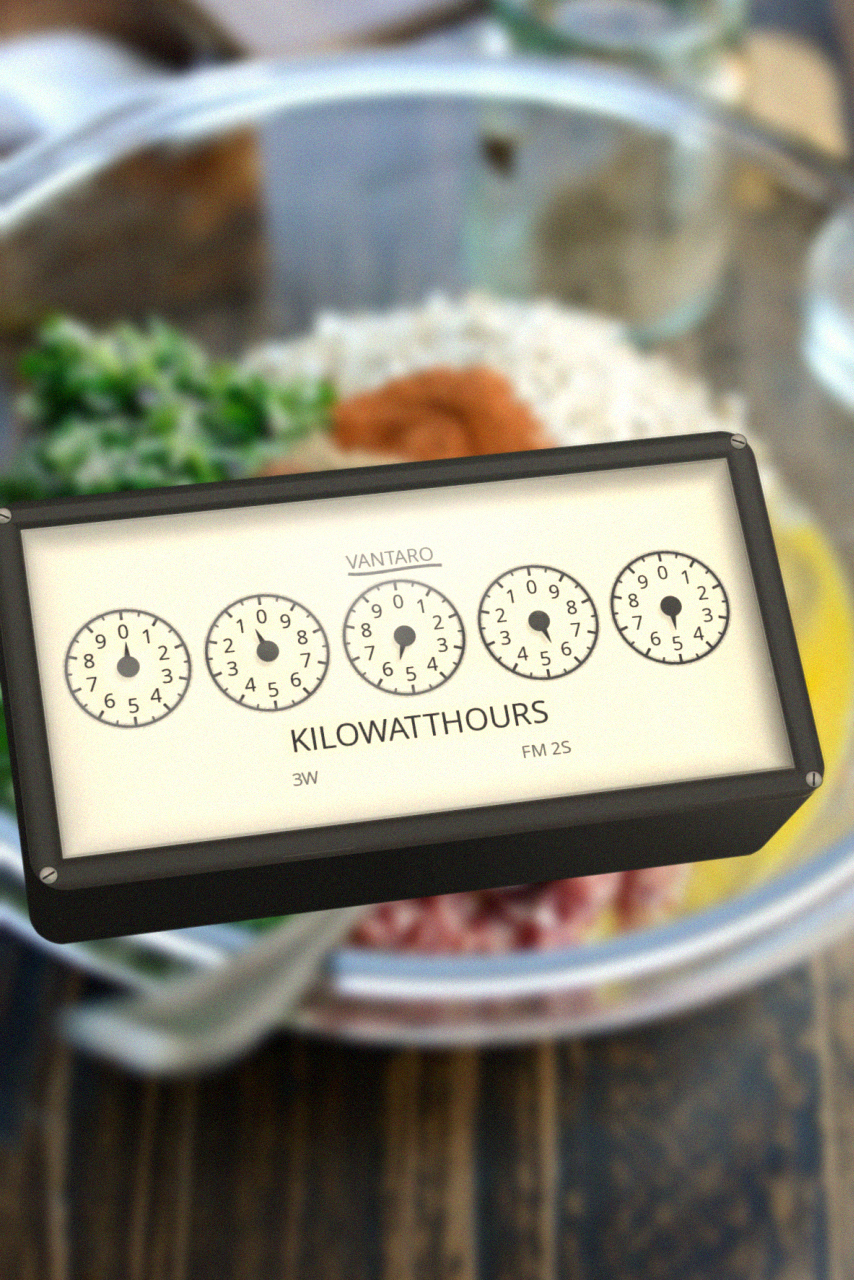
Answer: 555
